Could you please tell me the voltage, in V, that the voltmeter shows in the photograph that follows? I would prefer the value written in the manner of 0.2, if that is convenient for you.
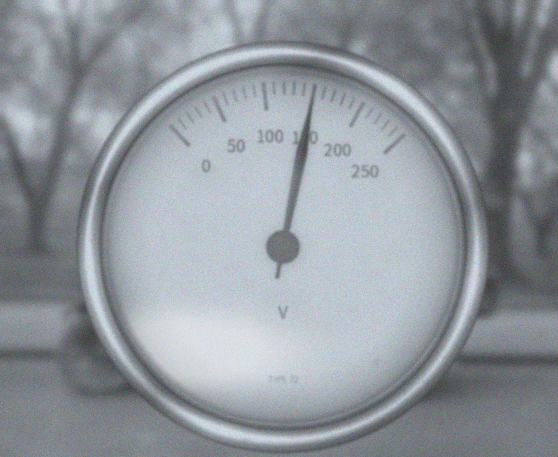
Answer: 150
